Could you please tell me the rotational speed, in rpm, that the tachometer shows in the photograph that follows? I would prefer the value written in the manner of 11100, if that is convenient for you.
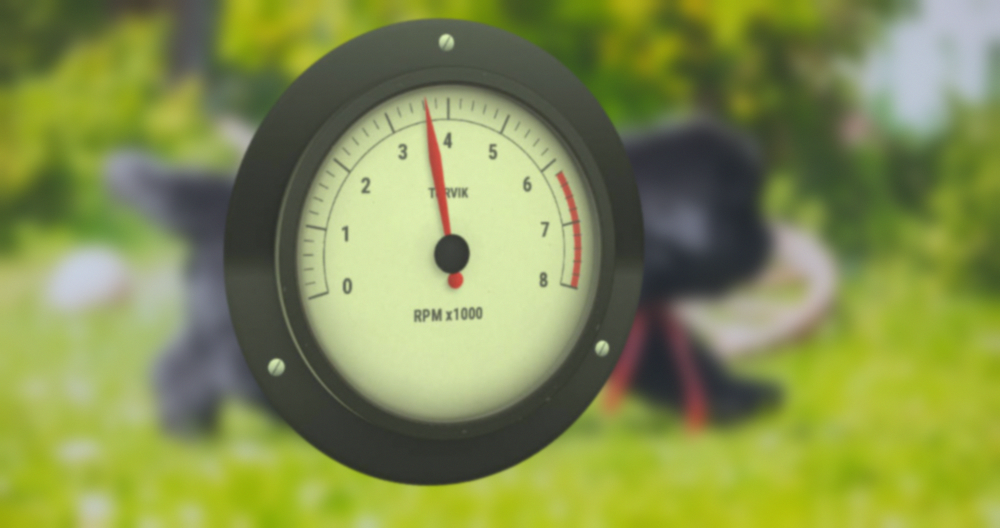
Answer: 3600
